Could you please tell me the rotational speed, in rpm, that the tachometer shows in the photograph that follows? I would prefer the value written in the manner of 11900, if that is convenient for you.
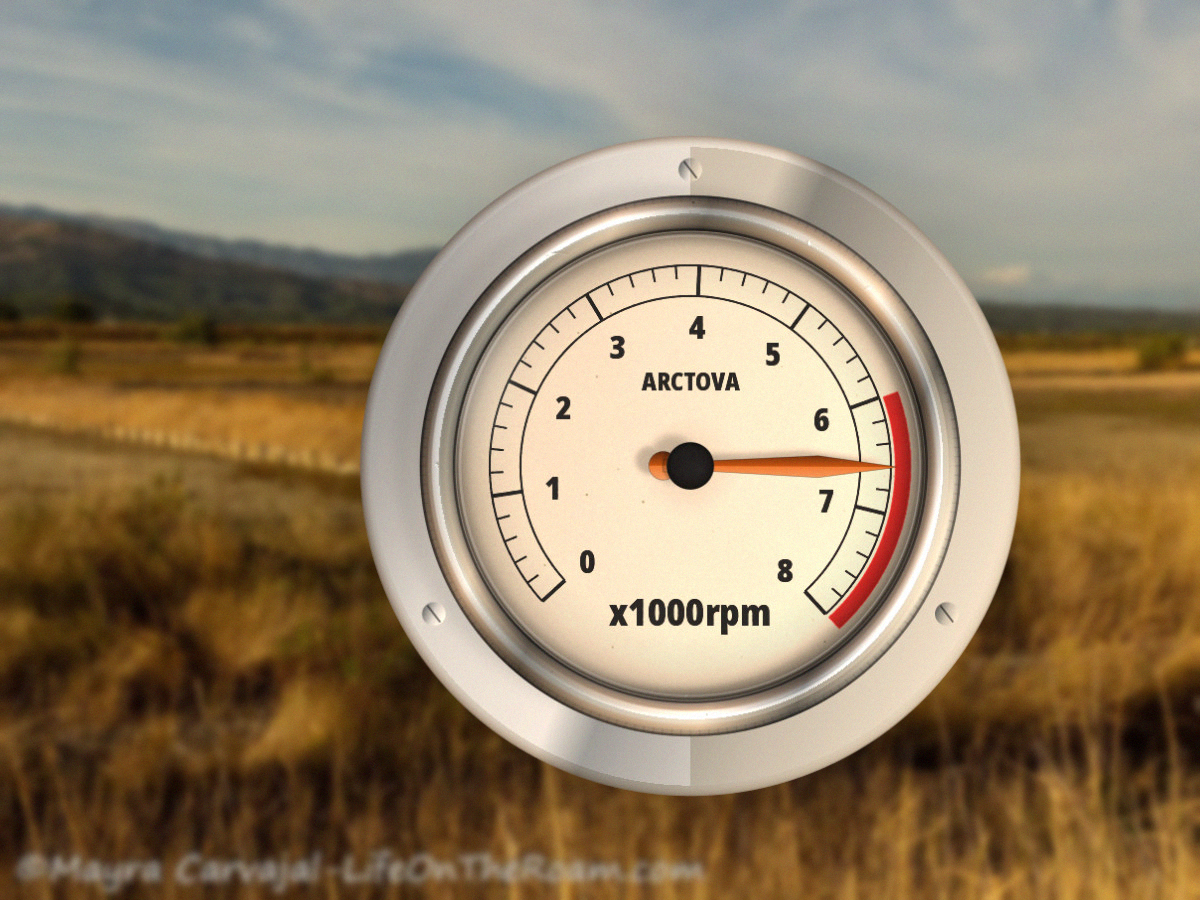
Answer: 6600
